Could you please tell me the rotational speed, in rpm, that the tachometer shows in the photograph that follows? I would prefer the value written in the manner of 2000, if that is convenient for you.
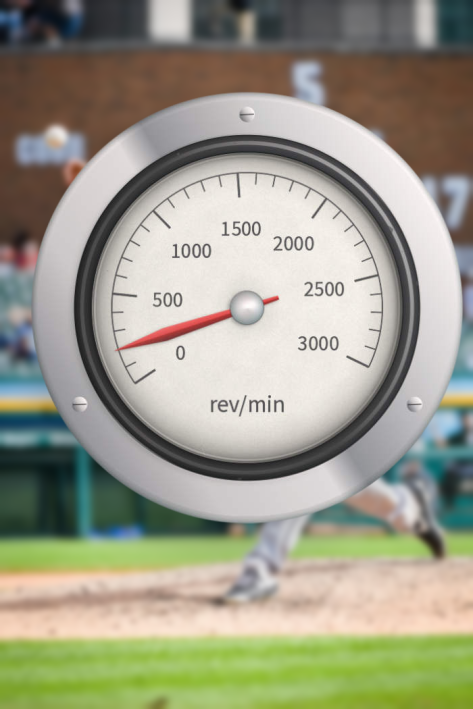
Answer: 200
